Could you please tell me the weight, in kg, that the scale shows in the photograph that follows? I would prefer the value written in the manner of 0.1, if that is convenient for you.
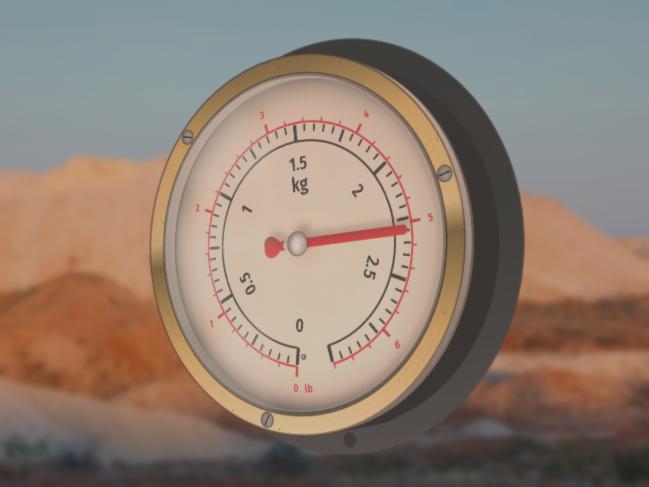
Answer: 2.3
